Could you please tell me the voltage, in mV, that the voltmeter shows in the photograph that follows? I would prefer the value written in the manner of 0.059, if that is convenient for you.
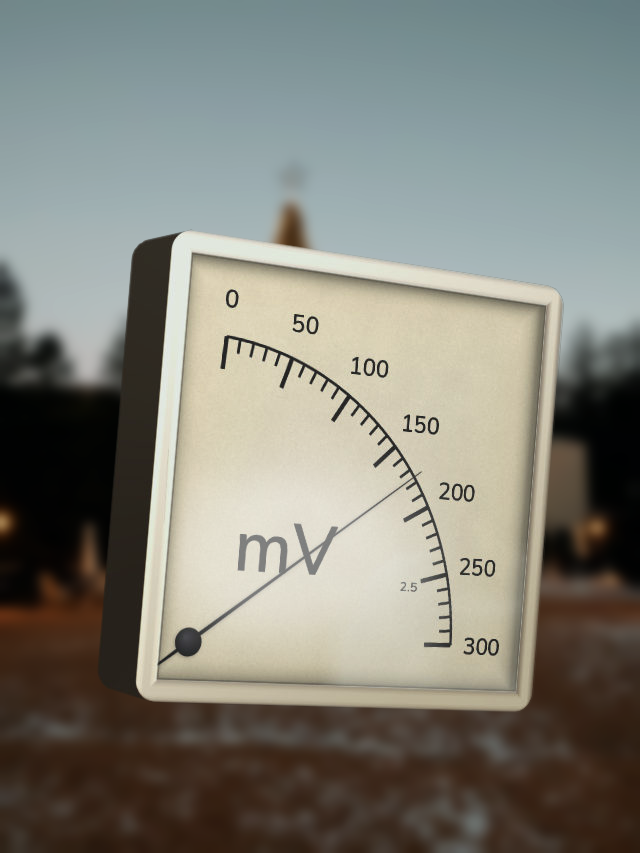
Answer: 175
